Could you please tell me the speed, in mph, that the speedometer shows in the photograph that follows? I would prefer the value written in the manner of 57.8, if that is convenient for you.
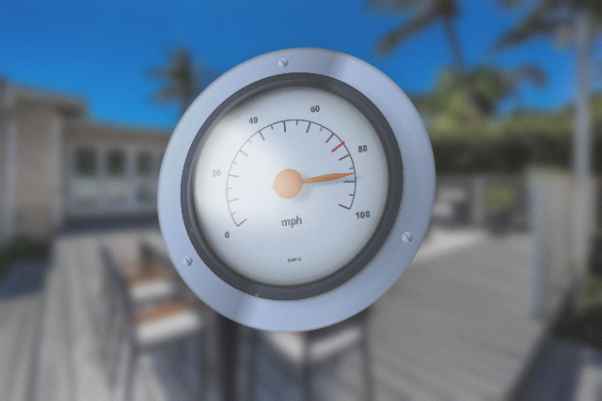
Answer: 87.5
